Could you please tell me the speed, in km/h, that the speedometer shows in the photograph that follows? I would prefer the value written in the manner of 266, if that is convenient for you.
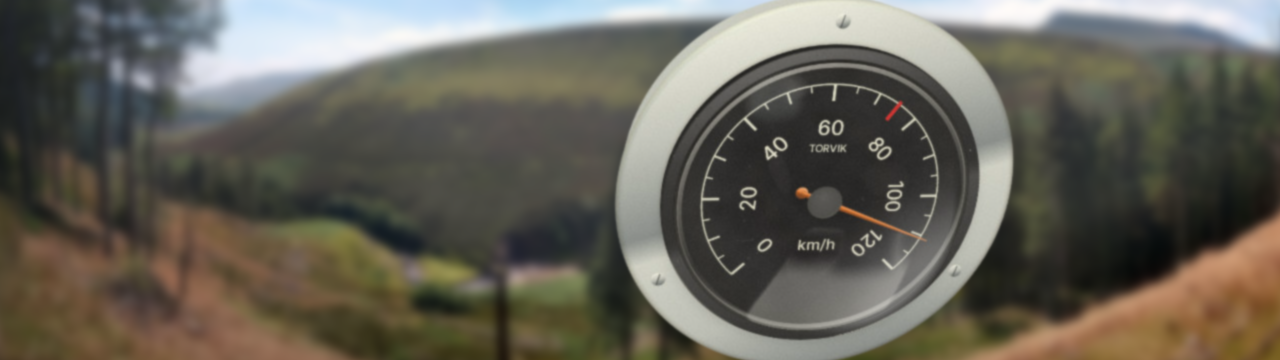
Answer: 110
